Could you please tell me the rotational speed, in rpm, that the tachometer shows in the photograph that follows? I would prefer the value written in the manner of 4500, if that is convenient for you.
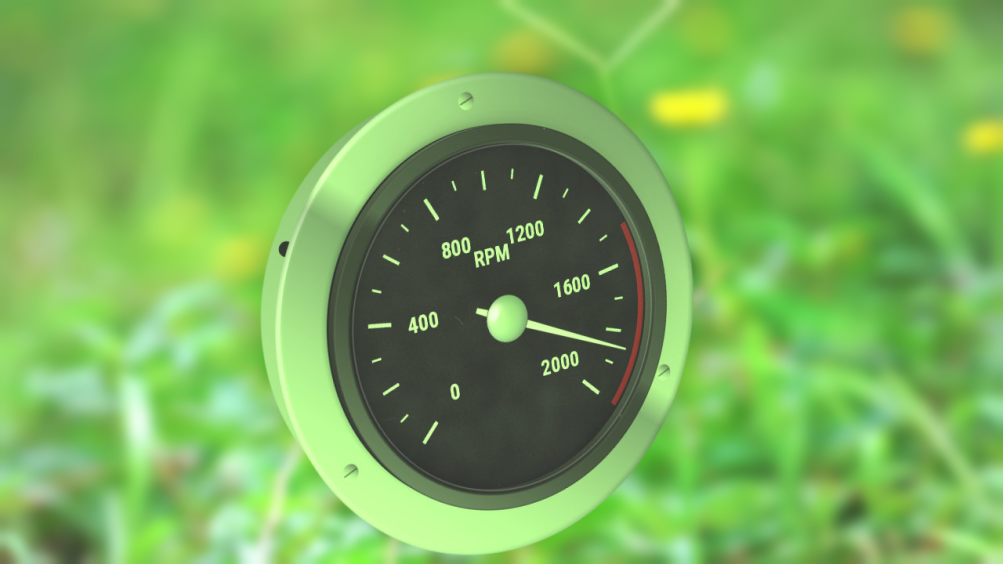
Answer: 1850
